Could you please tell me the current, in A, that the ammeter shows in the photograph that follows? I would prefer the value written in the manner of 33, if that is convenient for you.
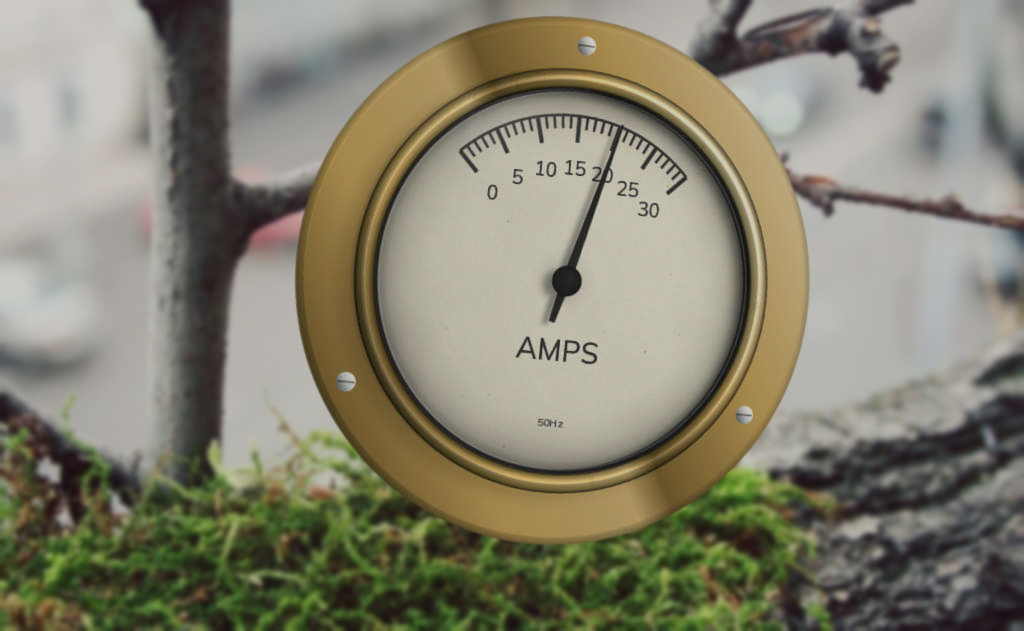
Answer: 20
